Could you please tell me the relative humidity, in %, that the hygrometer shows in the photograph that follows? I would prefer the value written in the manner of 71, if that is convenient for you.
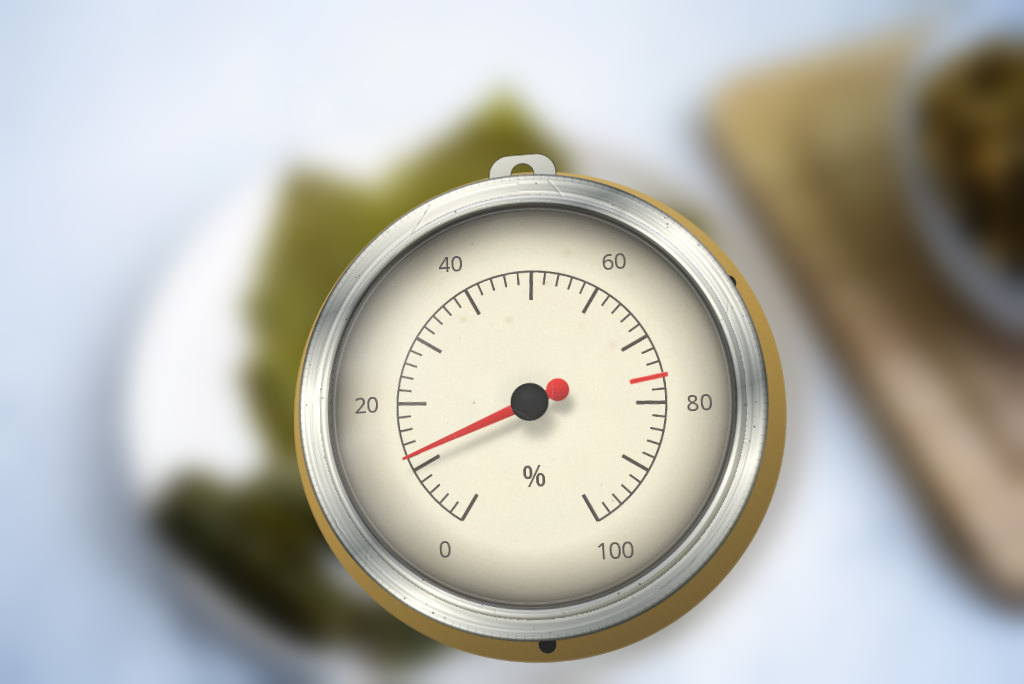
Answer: 12
